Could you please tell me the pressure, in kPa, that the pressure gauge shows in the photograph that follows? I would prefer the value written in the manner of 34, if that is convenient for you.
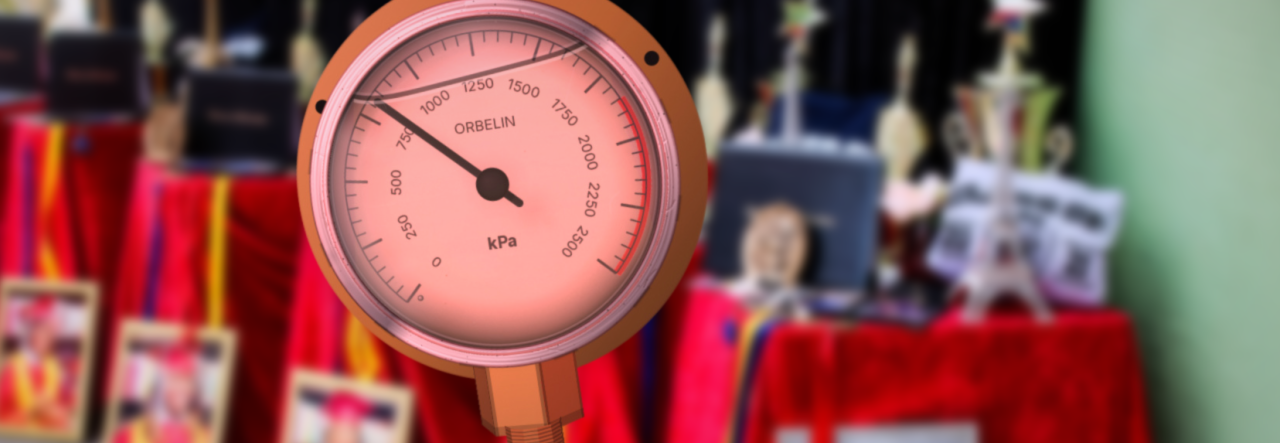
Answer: 825
